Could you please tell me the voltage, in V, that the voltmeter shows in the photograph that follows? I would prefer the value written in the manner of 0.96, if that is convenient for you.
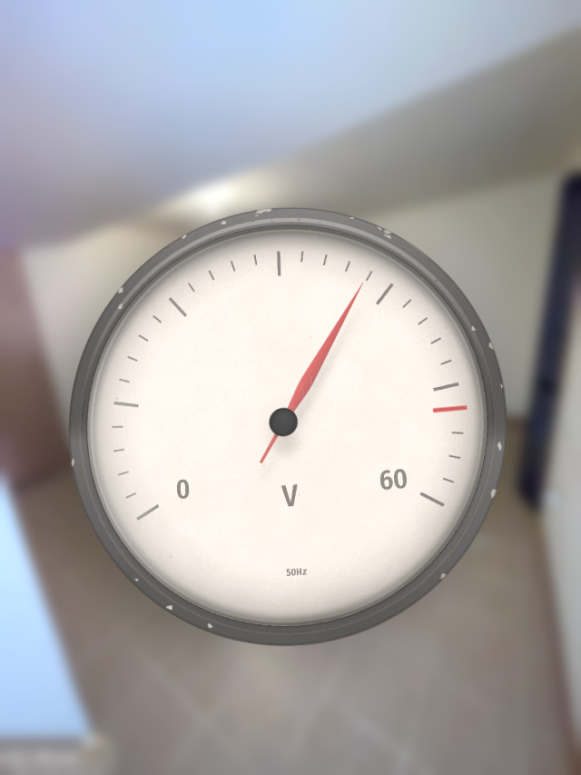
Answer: 38
